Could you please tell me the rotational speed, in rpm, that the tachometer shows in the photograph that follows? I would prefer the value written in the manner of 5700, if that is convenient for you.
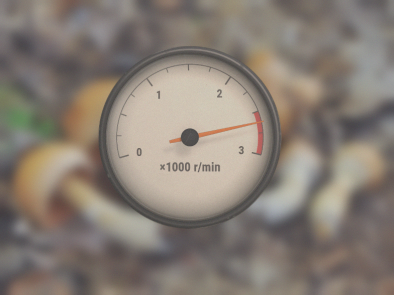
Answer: 2625
